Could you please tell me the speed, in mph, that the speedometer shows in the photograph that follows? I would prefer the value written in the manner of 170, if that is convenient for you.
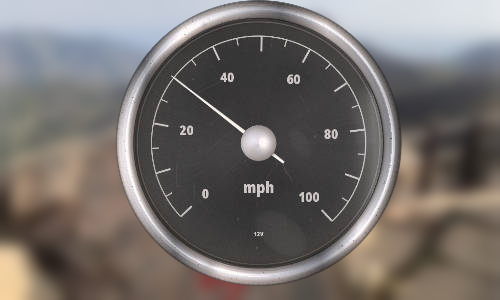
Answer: 30
